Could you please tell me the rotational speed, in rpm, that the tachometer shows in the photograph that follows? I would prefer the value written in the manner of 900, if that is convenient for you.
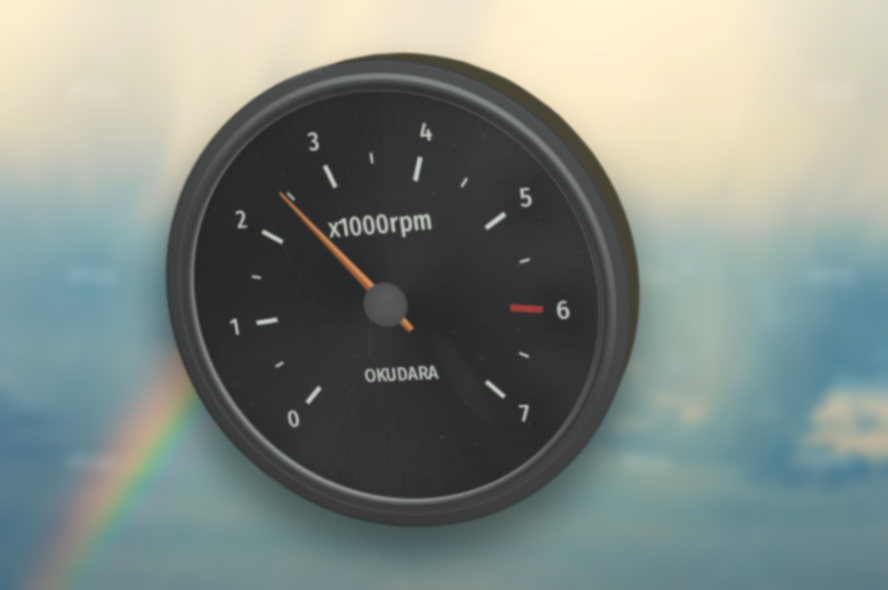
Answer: 2500
